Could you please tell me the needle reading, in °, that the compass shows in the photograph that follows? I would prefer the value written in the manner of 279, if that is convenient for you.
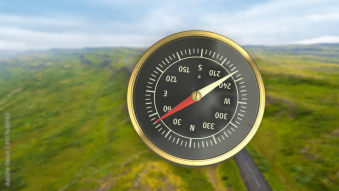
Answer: 50
